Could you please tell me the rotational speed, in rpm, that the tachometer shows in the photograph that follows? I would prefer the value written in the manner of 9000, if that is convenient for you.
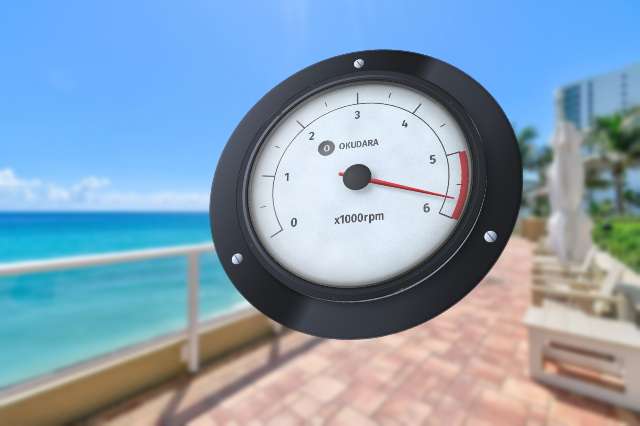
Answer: 5750
